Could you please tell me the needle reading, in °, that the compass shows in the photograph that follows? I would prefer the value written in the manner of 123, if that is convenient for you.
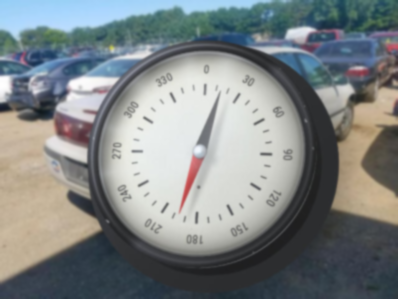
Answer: 195
